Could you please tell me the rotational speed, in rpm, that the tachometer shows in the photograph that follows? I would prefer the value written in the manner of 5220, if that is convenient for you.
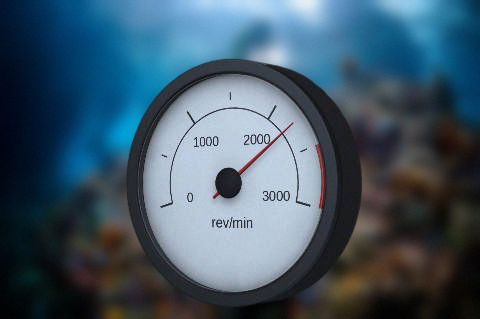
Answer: 2250
